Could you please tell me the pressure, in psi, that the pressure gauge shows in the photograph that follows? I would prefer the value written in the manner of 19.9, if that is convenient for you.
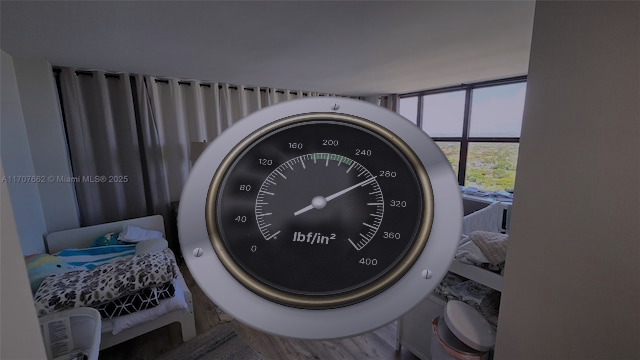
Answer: 280
